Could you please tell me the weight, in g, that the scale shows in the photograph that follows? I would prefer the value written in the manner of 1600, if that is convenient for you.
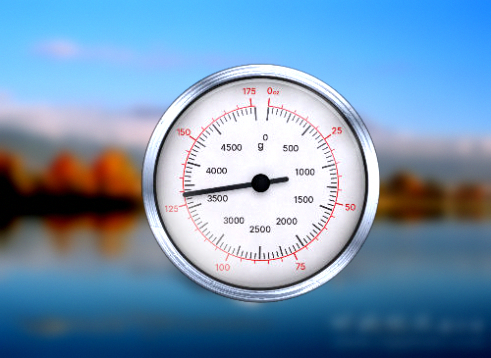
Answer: 3650
